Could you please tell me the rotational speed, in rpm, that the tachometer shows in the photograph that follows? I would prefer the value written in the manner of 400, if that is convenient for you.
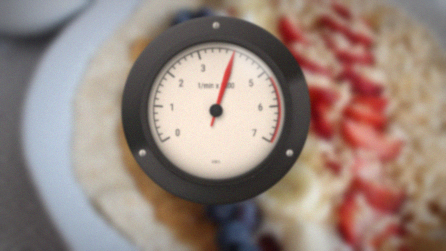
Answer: 4000
